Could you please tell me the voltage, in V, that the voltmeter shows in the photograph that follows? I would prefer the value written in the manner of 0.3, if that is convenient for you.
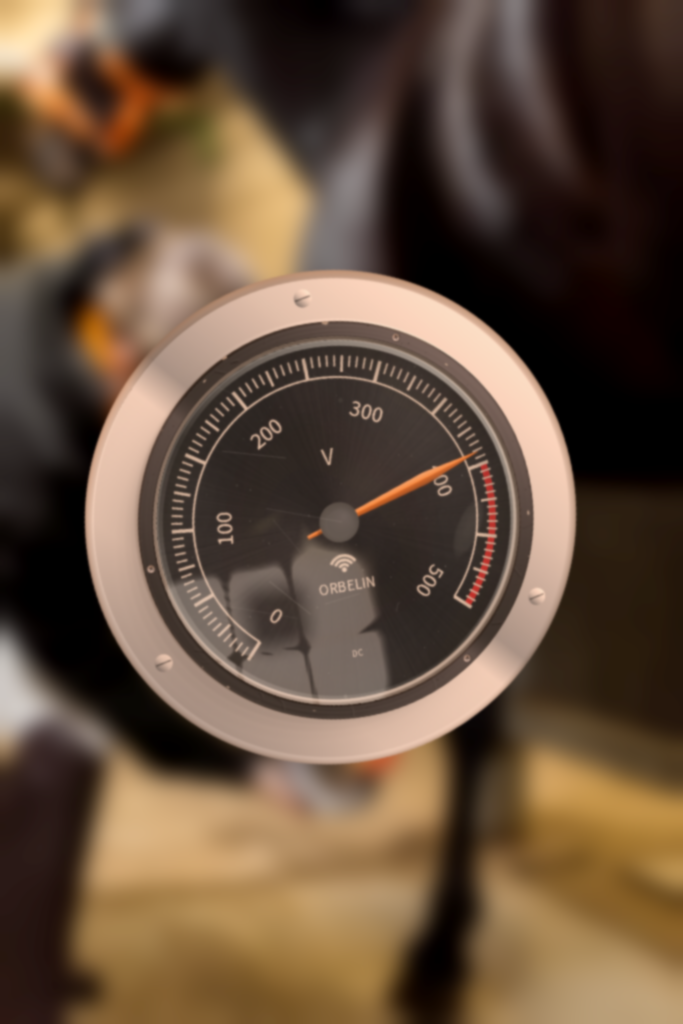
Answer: 390
